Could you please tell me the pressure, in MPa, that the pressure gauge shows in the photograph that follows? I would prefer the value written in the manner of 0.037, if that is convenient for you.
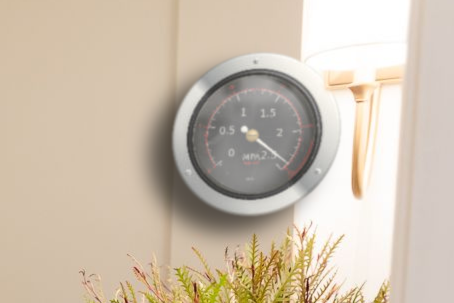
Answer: 2.4
